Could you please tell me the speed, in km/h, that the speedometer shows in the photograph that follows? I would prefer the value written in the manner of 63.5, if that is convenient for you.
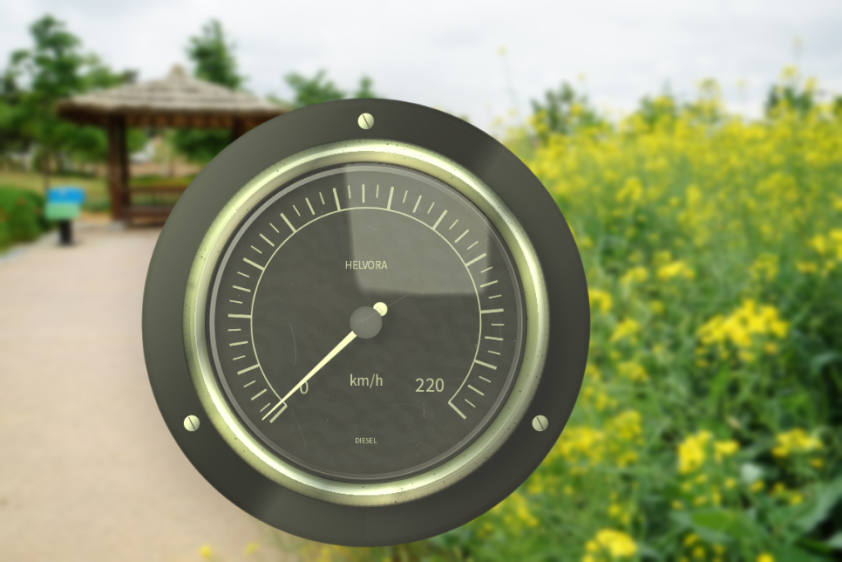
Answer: 2.5
